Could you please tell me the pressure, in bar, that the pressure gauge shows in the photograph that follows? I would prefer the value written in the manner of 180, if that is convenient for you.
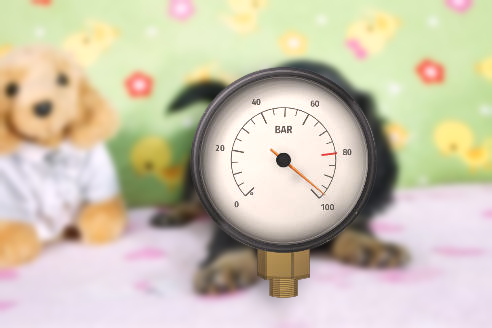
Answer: 97.5
